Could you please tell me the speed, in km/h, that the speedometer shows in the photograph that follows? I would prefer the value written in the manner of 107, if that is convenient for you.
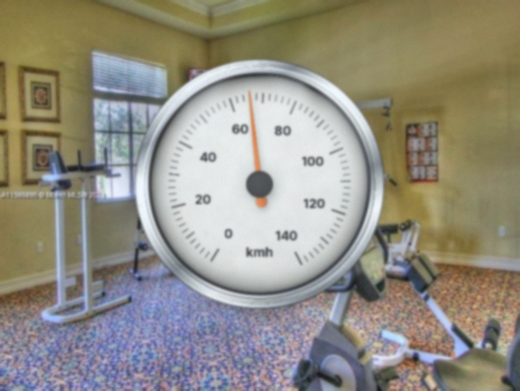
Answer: 66
